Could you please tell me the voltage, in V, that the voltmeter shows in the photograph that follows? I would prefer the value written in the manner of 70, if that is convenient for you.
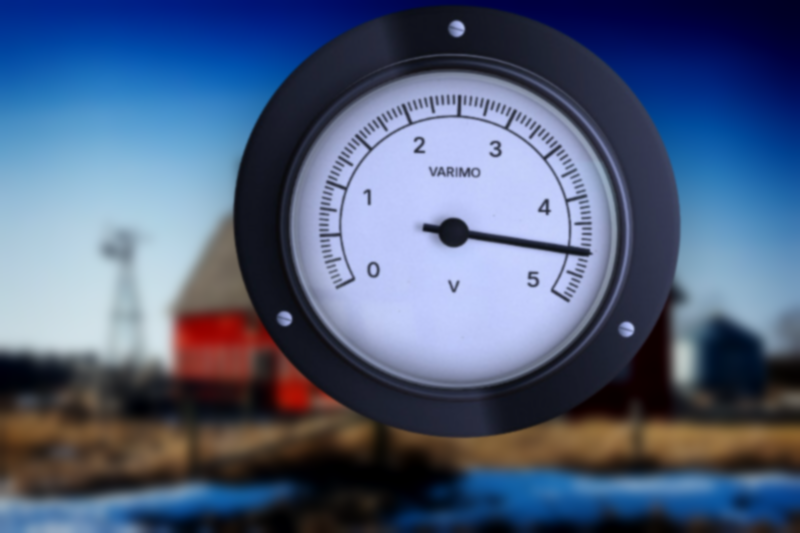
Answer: 4.5
